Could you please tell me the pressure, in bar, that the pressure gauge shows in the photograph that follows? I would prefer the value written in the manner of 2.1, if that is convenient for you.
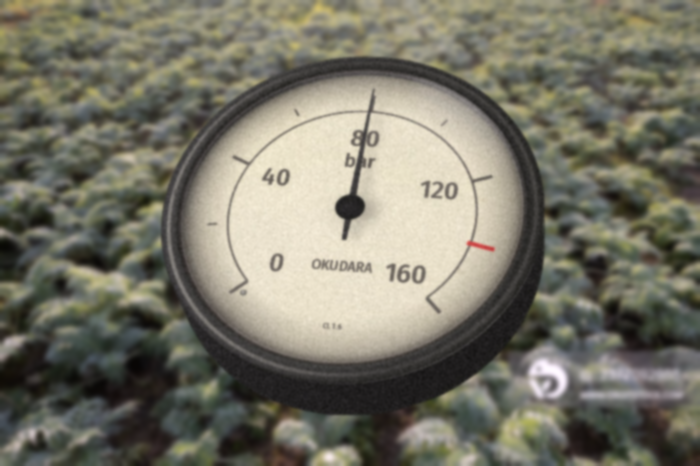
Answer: 80
